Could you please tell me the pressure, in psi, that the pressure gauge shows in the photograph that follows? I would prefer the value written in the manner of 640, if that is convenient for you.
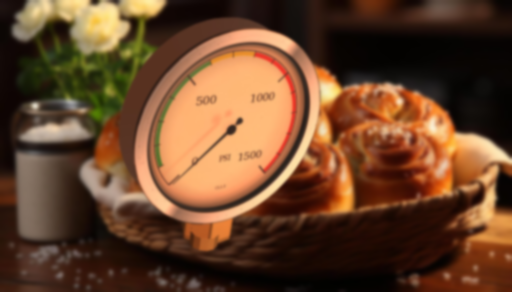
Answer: 0
